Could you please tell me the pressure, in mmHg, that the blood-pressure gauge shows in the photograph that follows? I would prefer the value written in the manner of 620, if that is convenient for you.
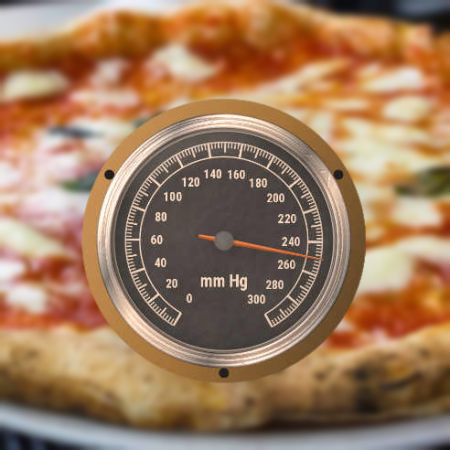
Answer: 250
